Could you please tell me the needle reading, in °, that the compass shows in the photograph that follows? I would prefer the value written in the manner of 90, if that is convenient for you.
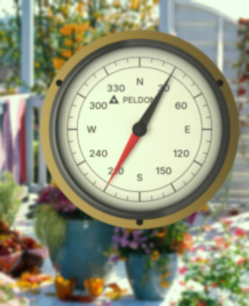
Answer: 210
